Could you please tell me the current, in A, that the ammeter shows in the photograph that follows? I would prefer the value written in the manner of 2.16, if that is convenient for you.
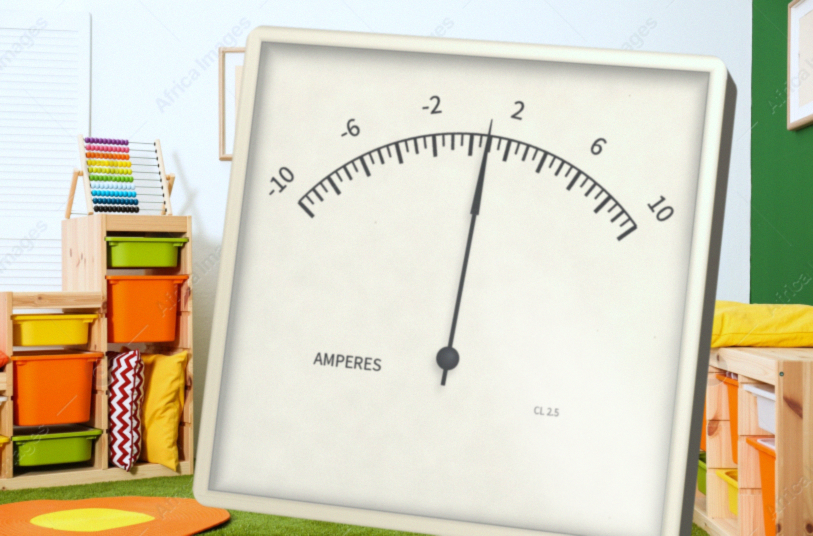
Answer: 1
